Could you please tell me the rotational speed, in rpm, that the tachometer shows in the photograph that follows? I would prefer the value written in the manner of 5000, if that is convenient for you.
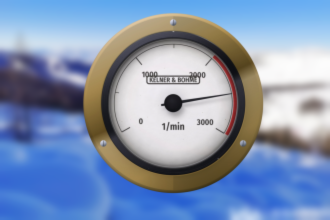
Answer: 2500
